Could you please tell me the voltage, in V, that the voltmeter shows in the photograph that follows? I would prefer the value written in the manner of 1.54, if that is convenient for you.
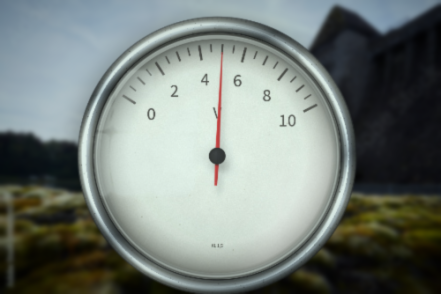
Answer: 5
